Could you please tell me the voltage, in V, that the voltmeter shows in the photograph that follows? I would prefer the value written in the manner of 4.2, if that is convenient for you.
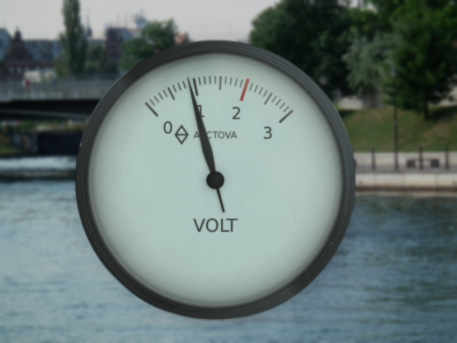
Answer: 0.9
